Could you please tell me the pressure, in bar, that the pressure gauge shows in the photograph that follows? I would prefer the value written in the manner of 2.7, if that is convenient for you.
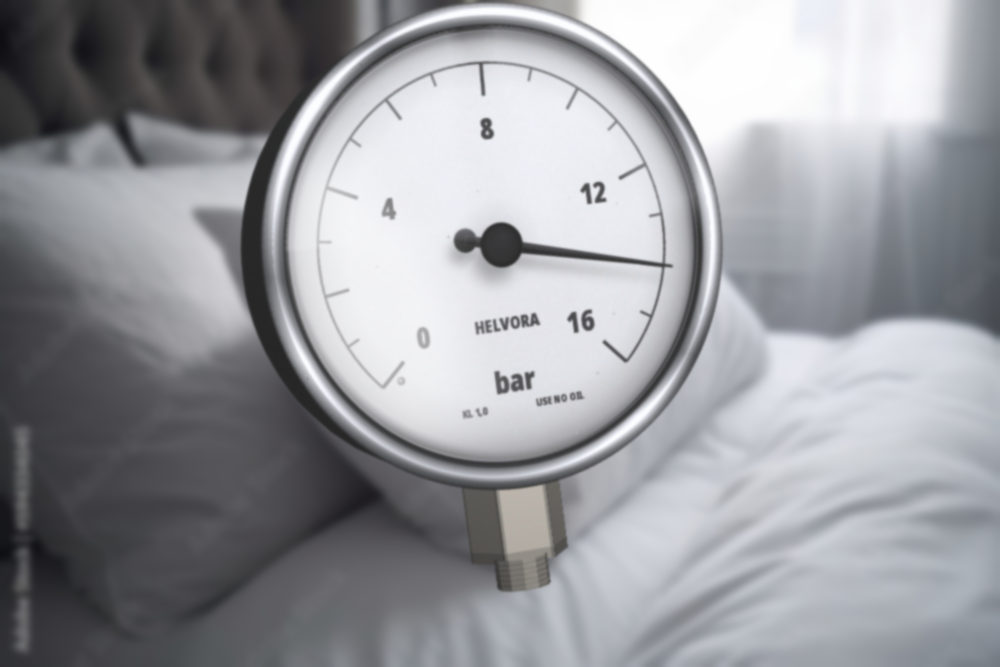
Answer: 14
